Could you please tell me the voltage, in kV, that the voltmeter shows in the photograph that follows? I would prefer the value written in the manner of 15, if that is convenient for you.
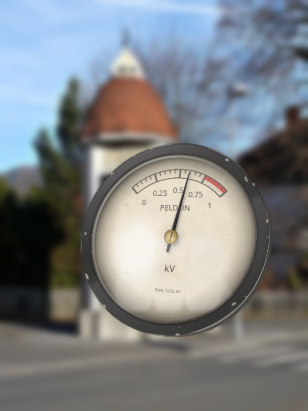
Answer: 0.6
